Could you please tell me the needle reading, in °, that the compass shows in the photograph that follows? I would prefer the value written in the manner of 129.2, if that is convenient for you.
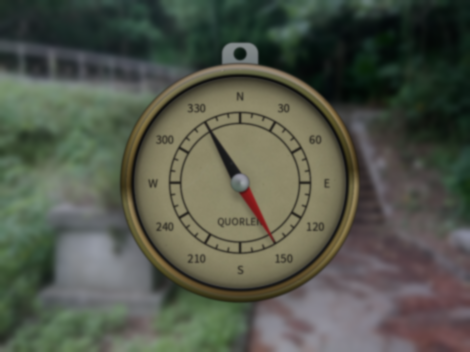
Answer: 150
